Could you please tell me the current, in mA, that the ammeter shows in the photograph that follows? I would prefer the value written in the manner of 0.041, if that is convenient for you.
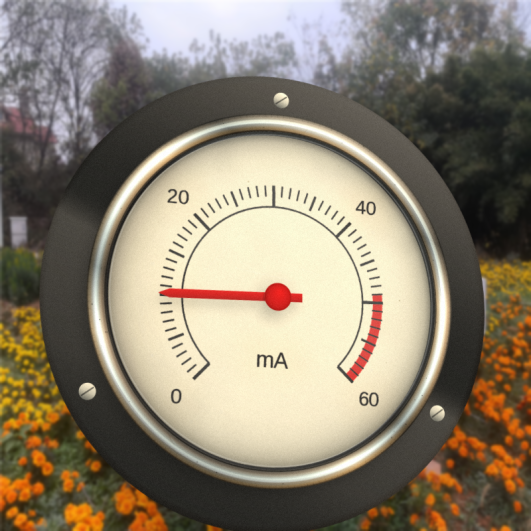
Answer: 10
